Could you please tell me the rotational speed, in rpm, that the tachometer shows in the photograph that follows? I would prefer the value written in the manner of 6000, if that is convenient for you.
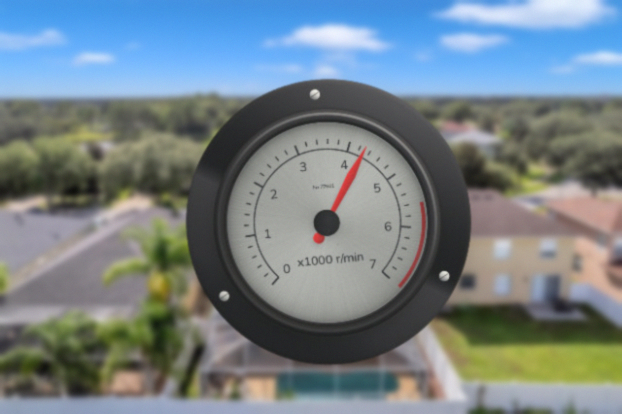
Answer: 4300
